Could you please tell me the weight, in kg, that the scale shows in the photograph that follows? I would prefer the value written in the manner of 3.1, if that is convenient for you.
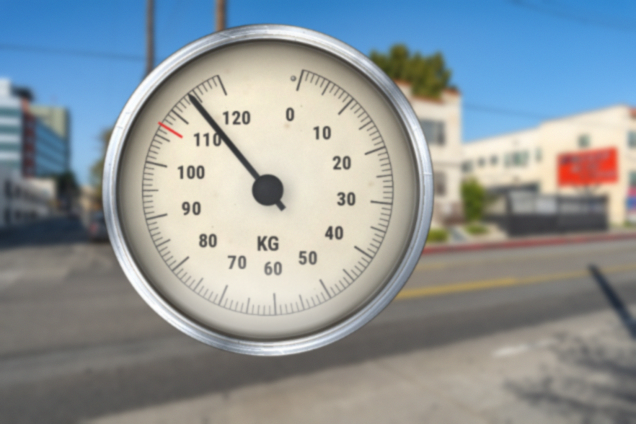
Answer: 114
